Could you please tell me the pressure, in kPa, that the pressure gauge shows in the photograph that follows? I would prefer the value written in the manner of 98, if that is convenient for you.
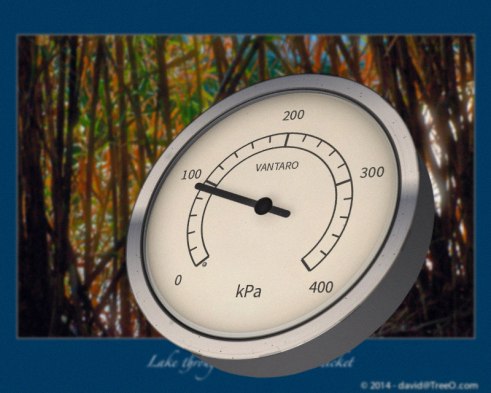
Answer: 90
